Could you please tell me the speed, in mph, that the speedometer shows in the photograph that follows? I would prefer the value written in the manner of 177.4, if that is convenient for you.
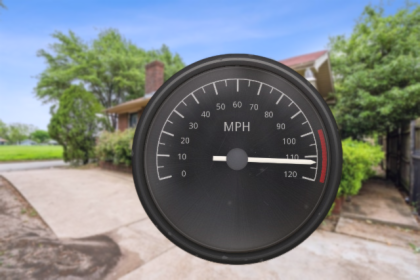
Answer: 112.5
